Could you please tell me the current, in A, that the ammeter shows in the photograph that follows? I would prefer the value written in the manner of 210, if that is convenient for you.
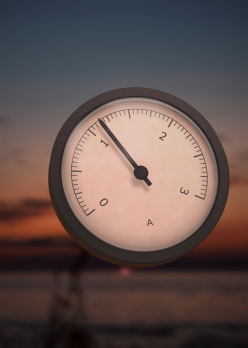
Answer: 1.15
